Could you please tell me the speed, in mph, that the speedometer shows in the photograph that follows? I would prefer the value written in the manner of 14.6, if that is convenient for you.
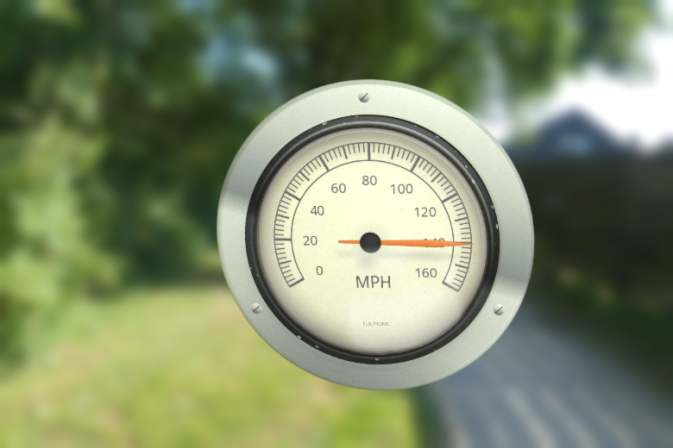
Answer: 140
